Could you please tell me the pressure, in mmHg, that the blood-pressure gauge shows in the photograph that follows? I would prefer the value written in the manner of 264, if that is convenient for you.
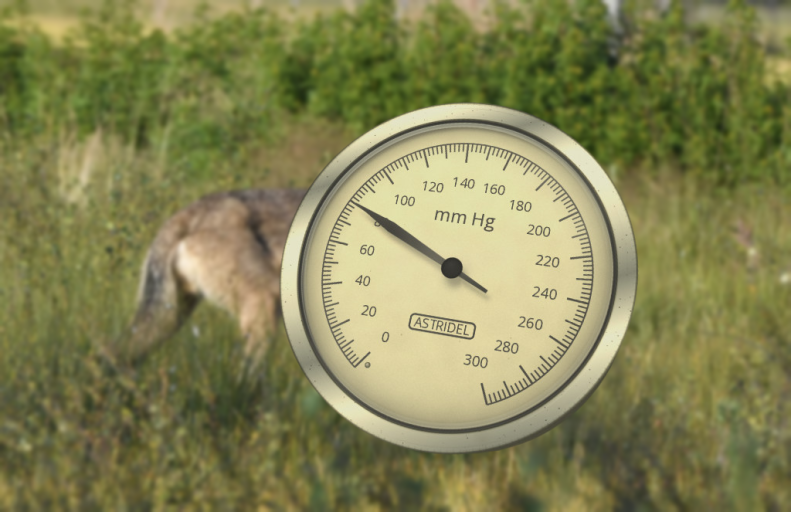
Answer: 80
